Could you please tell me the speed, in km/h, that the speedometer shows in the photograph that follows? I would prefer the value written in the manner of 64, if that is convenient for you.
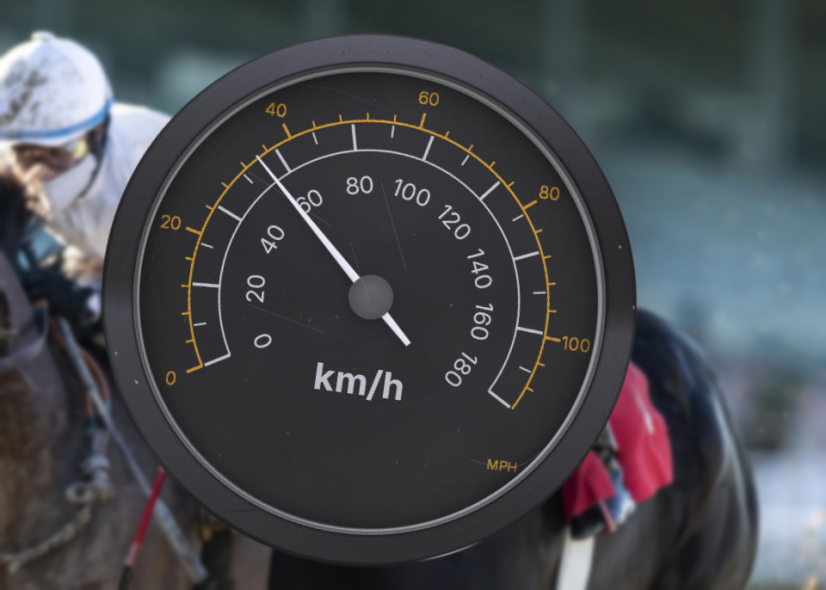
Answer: 55
